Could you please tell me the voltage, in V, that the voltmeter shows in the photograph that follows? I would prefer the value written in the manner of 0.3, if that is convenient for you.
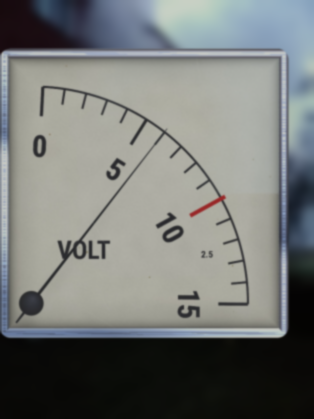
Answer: 6
